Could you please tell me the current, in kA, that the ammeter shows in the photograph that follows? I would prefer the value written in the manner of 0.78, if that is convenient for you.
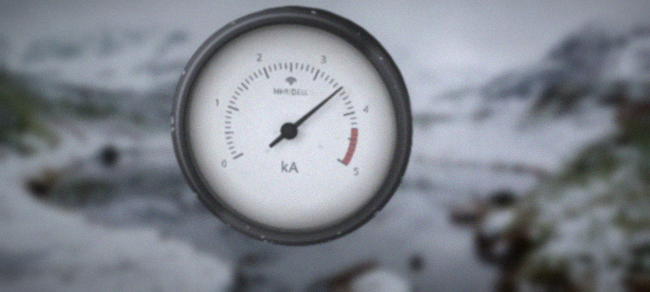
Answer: 3.5
